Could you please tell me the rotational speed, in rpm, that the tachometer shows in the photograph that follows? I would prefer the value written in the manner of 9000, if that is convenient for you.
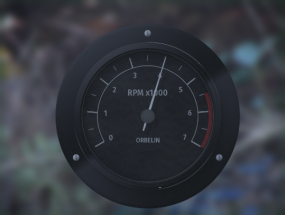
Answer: 4000
